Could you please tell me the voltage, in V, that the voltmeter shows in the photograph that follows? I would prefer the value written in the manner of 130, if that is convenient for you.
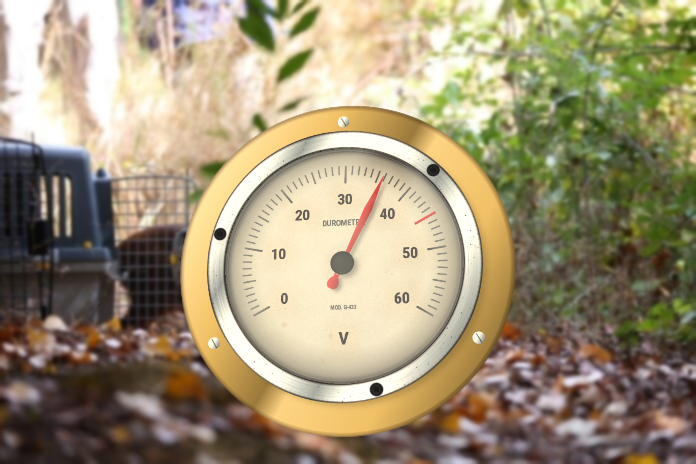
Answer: 36
